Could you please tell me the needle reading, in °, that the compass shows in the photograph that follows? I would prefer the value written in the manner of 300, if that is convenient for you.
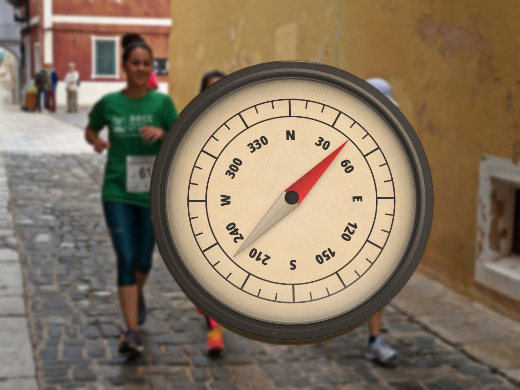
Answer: 45
